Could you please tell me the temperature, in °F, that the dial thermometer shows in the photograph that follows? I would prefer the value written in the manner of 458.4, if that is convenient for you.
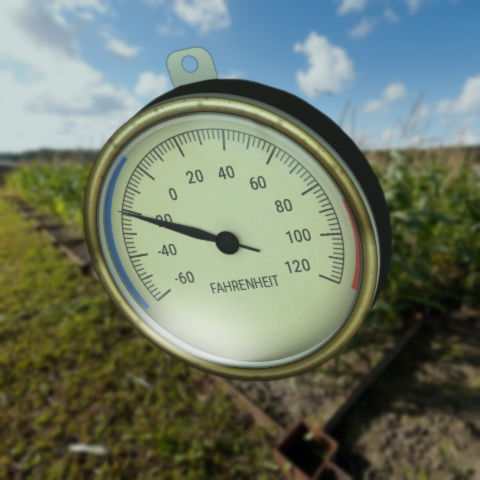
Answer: -20
